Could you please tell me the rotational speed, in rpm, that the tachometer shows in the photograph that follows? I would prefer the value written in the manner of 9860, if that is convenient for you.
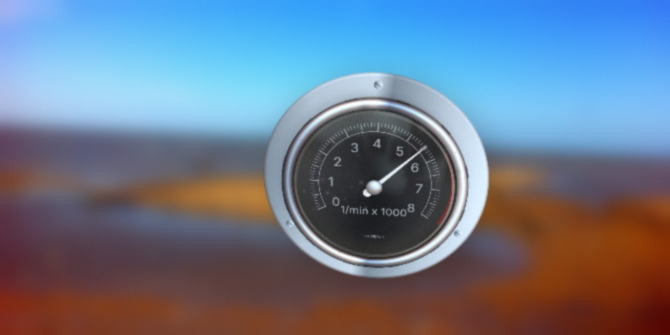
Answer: 5500
